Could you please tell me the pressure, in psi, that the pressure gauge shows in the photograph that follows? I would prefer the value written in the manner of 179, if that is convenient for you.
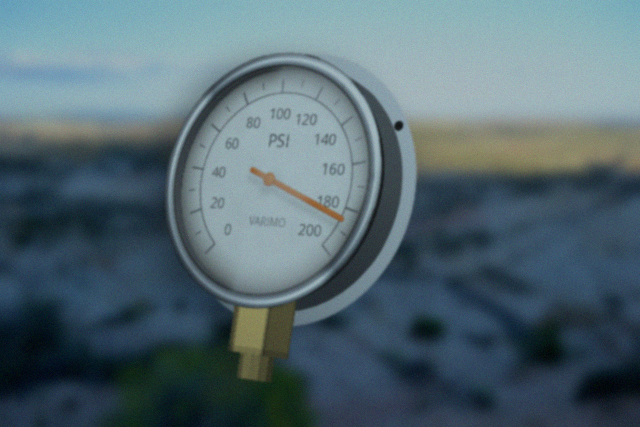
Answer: 185
